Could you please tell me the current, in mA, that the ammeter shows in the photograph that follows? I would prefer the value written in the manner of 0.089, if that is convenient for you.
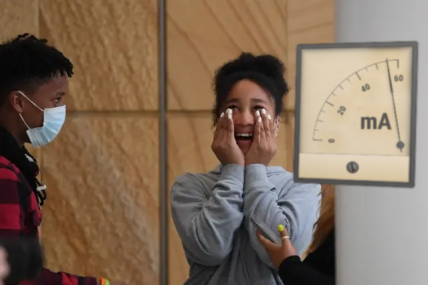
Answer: 55
